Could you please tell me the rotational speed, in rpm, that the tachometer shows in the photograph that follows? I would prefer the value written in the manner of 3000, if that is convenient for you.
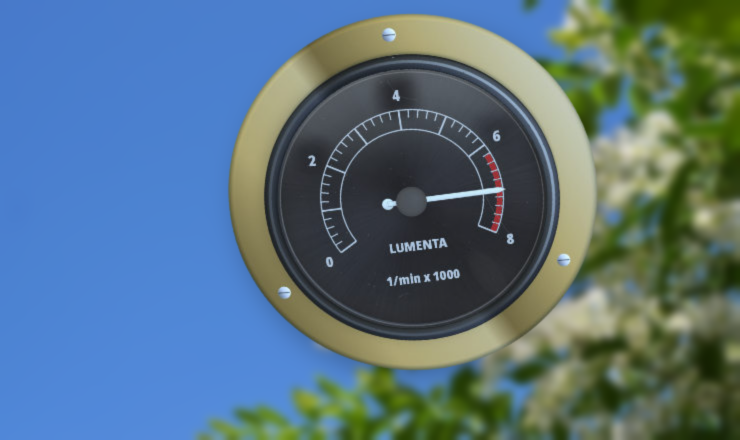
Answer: 7000
